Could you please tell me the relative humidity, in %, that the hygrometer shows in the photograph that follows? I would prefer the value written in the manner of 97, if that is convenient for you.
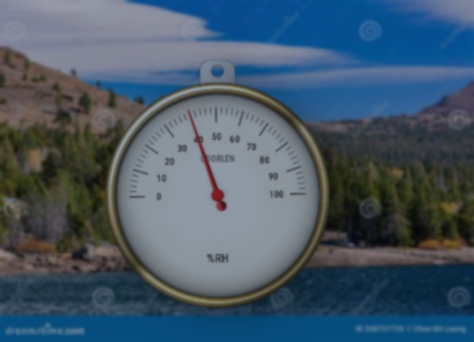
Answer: 40
